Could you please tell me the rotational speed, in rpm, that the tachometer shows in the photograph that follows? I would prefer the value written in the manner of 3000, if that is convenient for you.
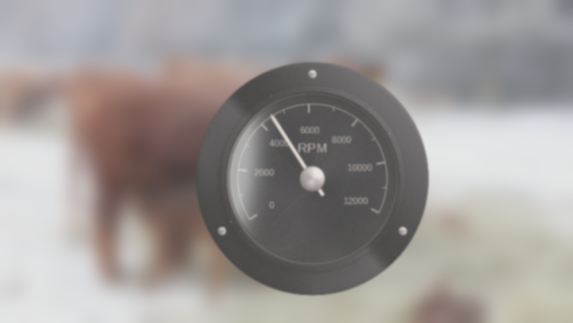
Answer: 4500
